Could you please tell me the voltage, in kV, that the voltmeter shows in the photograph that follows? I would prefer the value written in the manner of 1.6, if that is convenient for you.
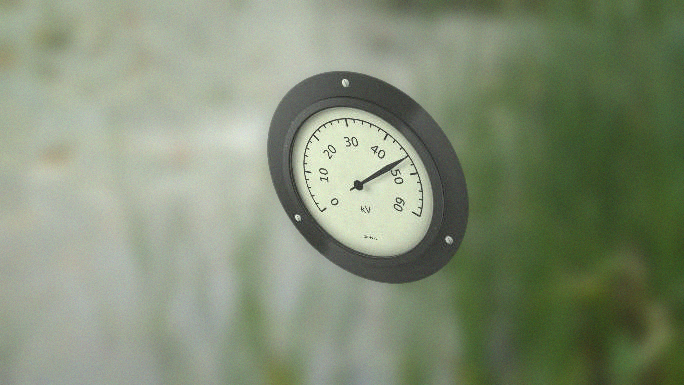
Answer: 46
